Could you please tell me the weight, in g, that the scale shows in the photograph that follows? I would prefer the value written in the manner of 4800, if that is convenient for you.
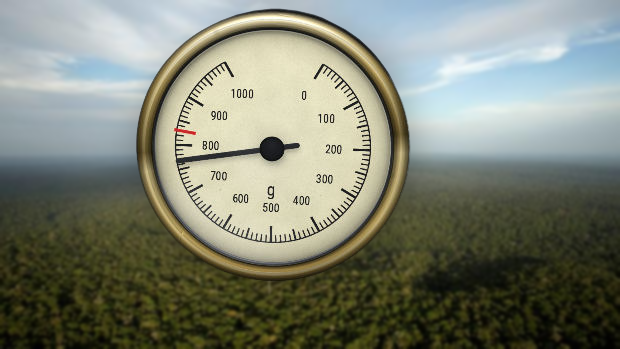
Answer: 770
